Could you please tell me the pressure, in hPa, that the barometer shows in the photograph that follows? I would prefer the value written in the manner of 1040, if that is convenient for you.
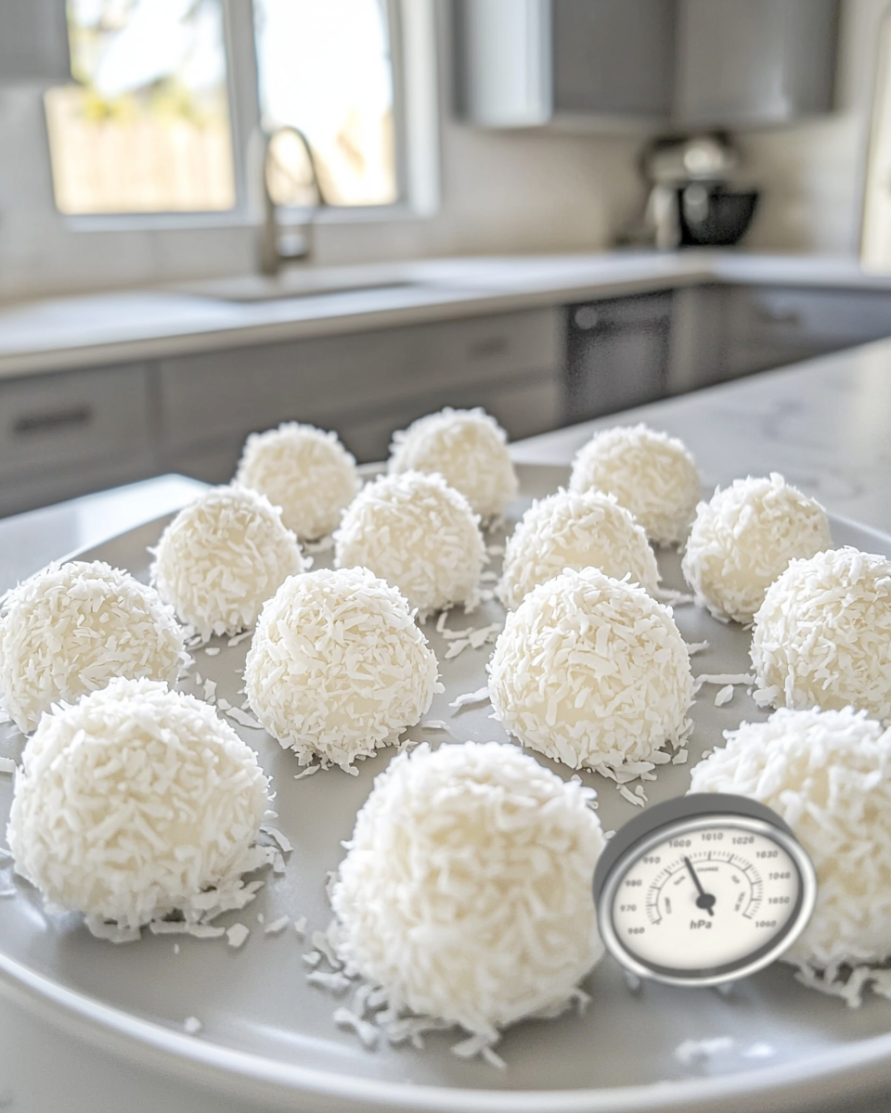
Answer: 1000
